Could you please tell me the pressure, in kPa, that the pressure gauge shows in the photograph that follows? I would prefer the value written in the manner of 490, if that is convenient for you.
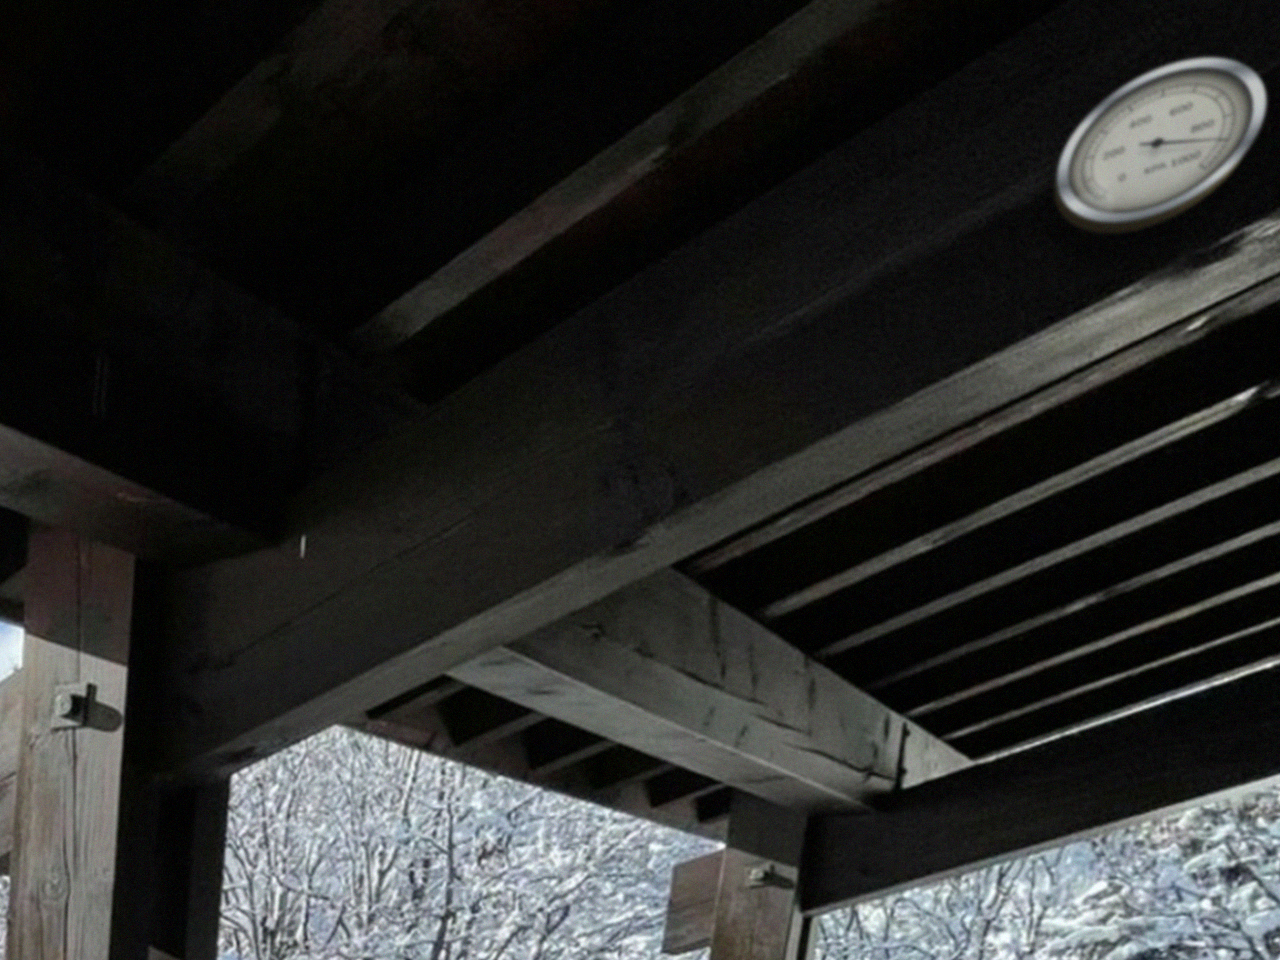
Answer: 900
